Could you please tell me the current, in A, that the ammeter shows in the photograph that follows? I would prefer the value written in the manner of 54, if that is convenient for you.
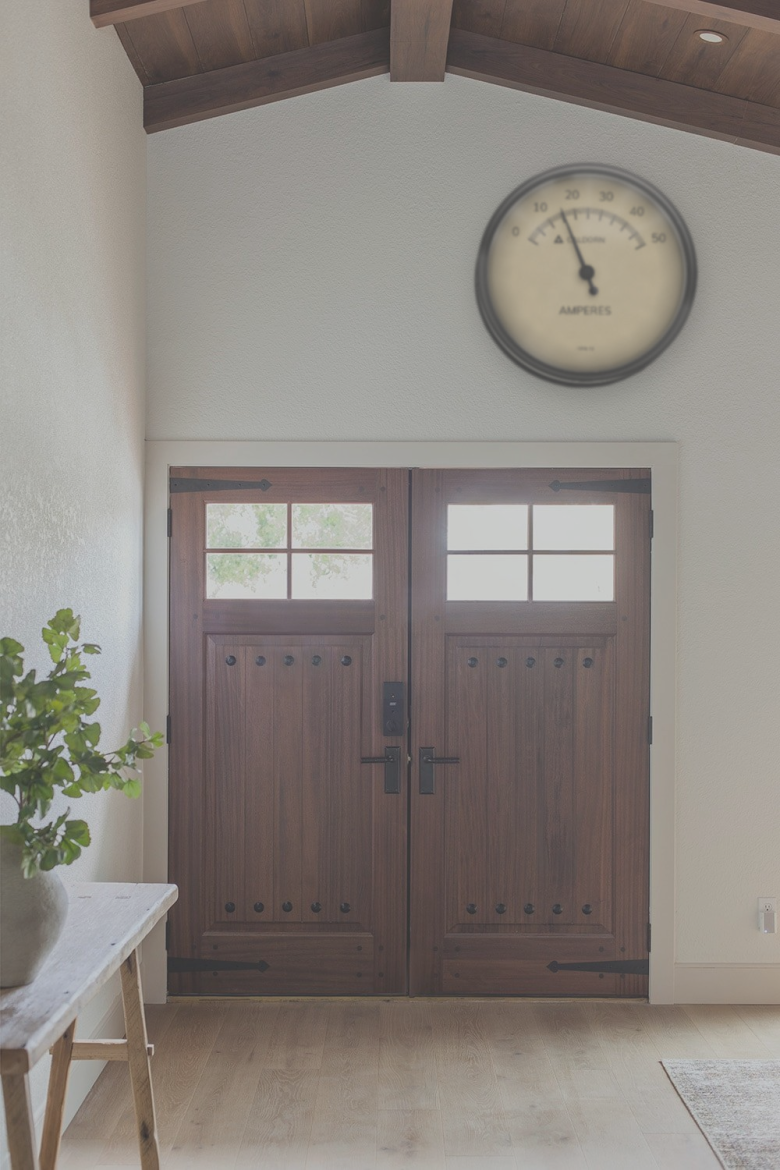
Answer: 15
